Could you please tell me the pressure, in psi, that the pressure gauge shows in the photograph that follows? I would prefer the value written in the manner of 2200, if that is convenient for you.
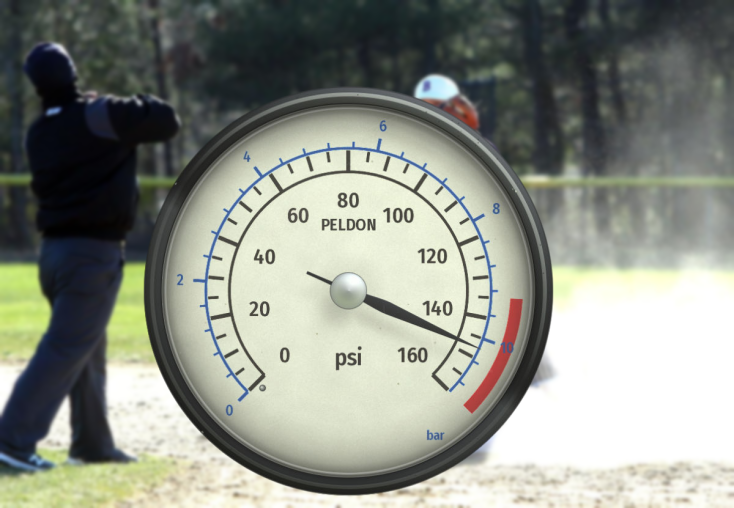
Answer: 147.5
